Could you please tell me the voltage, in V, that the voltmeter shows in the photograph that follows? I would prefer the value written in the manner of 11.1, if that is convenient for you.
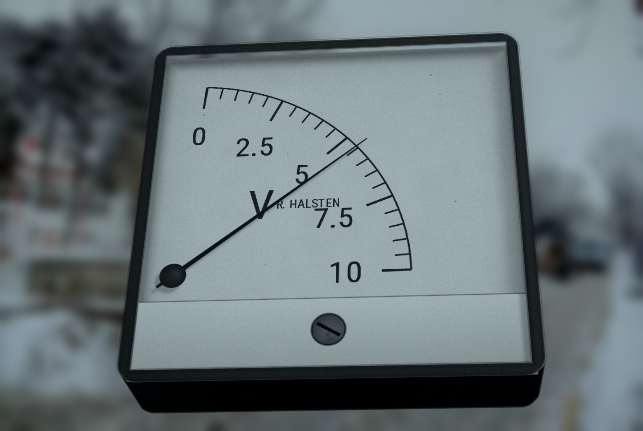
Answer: 5.5
